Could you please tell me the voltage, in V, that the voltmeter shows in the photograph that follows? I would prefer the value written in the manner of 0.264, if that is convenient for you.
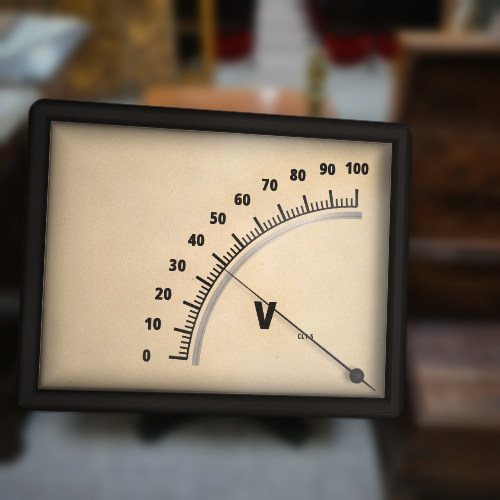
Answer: 38
